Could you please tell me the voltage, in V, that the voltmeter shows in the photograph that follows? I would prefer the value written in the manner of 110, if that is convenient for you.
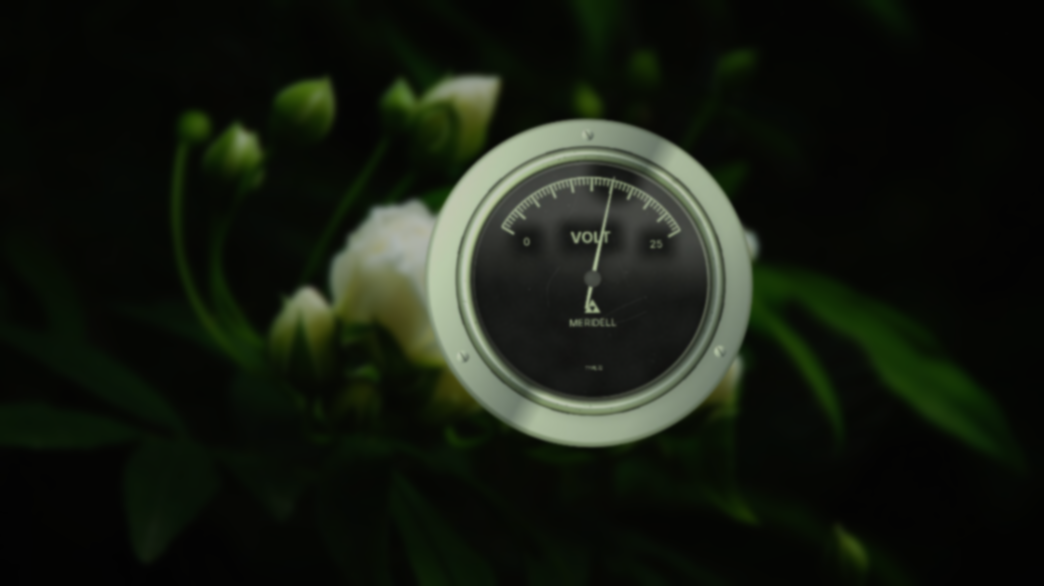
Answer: 15
